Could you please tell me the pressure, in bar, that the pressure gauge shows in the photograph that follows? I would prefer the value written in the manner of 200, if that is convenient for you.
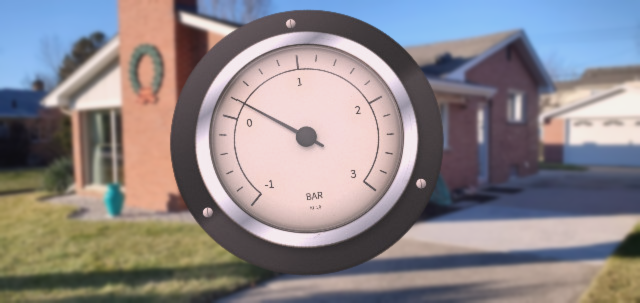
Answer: 0.2
